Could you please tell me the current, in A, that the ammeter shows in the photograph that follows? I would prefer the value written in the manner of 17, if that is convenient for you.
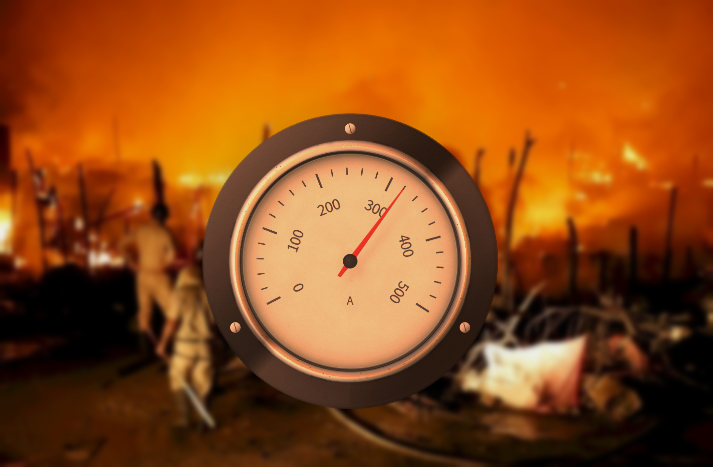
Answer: 320
